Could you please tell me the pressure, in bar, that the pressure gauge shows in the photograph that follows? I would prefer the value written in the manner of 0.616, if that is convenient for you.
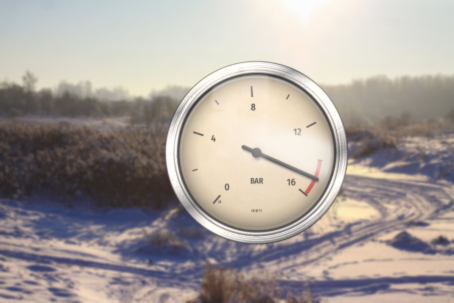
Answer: 15
